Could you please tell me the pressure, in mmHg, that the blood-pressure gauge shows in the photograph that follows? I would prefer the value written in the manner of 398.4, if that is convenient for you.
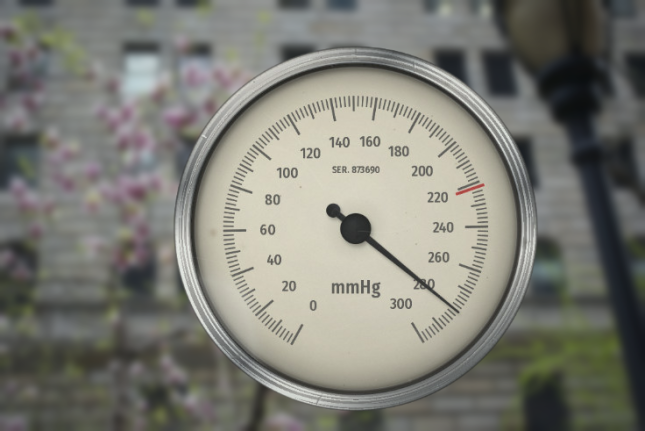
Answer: 280
